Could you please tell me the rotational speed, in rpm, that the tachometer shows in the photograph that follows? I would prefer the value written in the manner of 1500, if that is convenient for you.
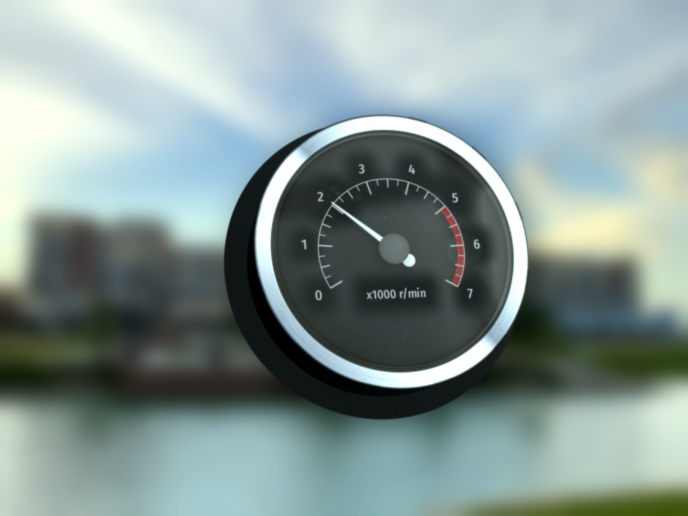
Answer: 2000
